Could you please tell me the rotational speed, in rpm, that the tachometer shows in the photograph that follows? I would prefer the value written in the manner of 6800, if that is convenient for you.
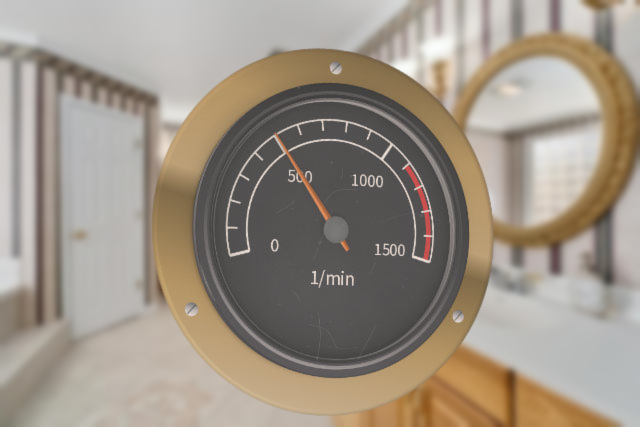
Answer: 500
